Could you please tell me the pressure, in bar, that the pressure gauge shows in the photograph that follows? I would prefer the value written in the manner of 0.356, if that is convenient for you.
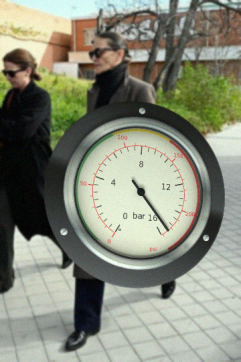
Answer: 15.5
